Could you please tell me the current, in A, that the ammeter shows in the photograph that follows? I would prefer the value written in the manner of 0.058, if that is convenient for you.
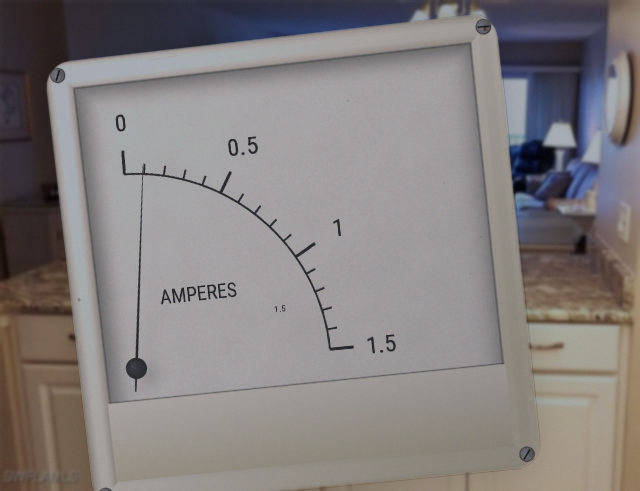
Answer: 0.1
